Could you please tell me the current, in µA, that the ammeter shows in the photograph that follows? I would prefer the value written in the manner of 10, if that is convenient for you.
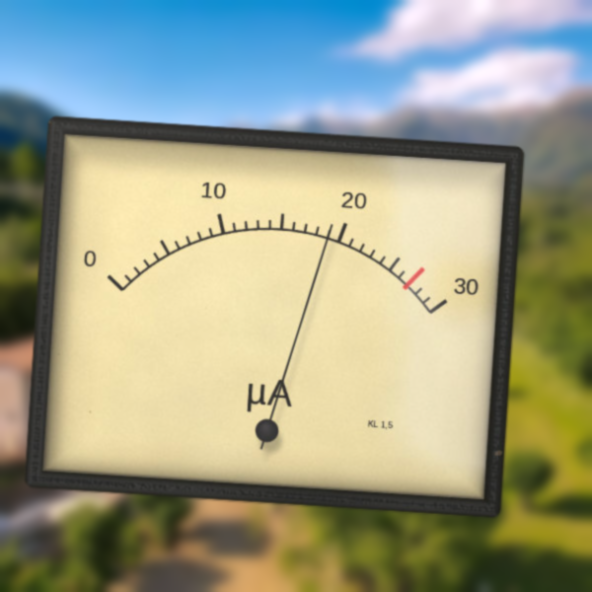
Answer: 19
